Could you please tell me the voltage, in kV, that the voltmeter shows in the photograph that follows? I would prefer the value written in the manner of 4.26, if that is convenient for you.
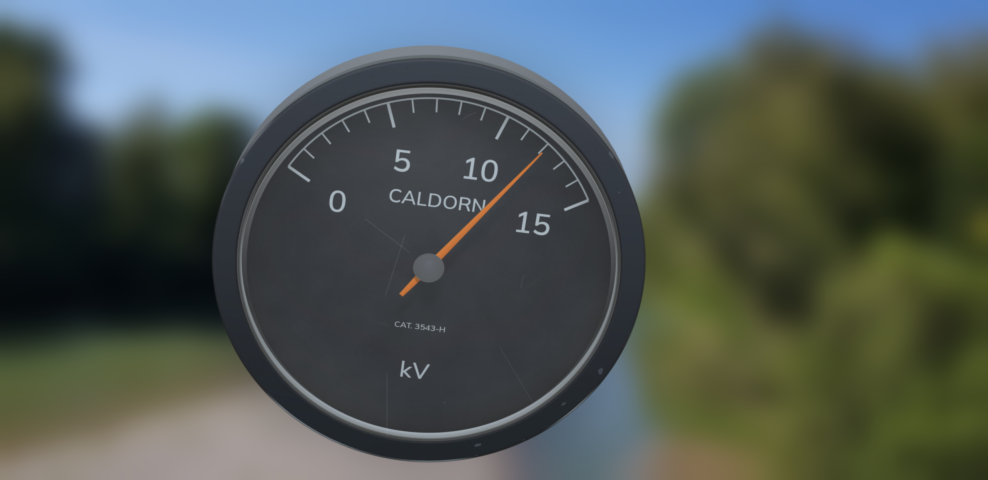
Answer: 12
